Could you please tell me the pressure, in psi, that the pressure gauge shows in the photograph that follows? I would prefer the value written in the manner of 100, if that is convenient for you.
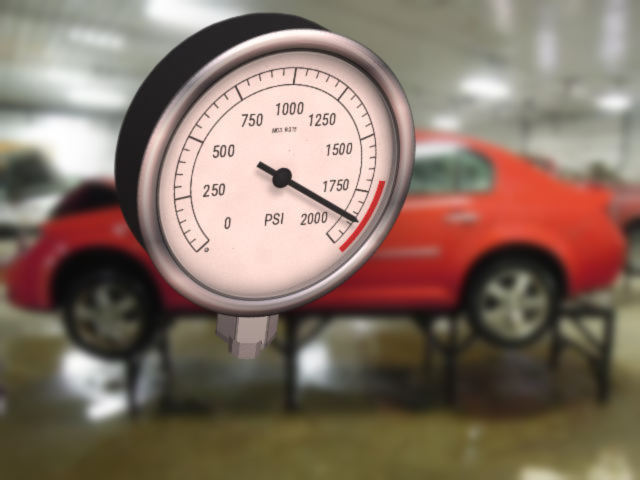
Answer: 1875
